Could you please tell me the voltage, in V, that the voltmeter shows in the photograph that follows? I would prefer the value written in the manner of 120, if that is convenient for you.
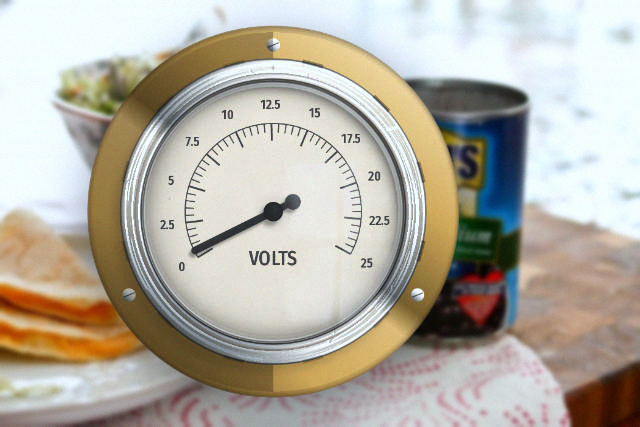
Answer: 0.5
